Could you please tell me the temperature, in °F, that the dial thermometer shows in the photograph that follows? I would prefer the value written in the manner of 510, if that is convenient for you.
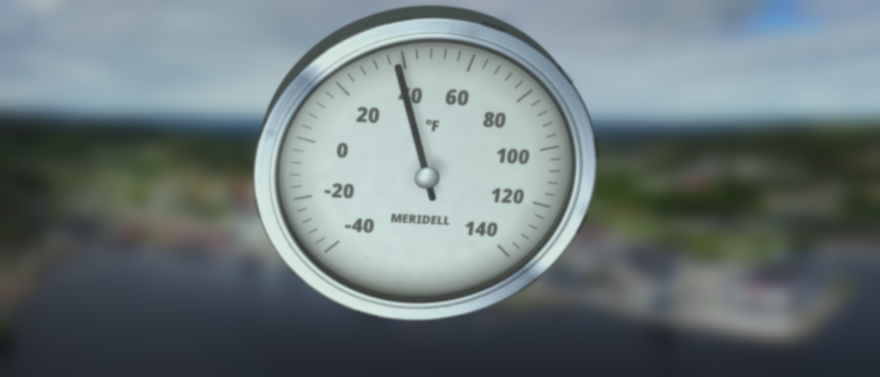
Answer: 38
